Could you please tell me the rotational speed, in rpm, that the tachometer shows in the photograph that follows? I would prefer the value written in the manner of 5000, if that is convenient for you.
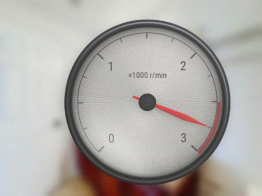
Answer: 2750
